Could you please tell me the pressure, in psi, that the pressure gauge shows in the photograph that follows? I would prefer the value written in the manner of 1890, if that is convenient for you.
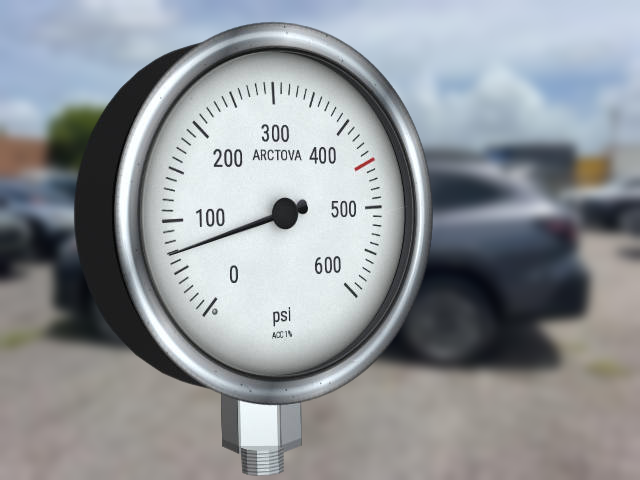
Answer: 70
